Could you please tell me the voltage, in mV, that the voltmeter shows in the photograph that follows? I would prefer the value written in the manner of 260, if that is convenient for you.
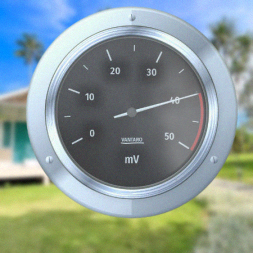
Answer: 40
